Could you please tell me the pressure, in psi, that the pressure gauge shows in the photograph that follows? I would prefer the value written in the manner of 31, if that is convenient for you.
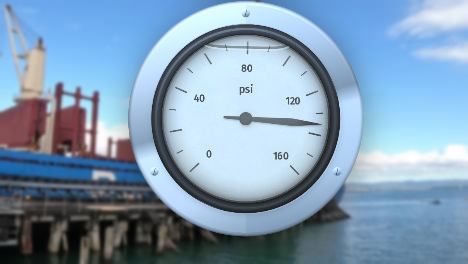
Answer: 135
